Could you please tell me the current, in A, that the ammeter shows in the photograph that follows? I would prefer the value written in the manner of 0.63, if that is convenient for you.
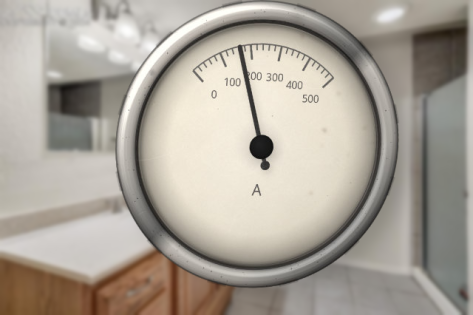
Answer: 160
